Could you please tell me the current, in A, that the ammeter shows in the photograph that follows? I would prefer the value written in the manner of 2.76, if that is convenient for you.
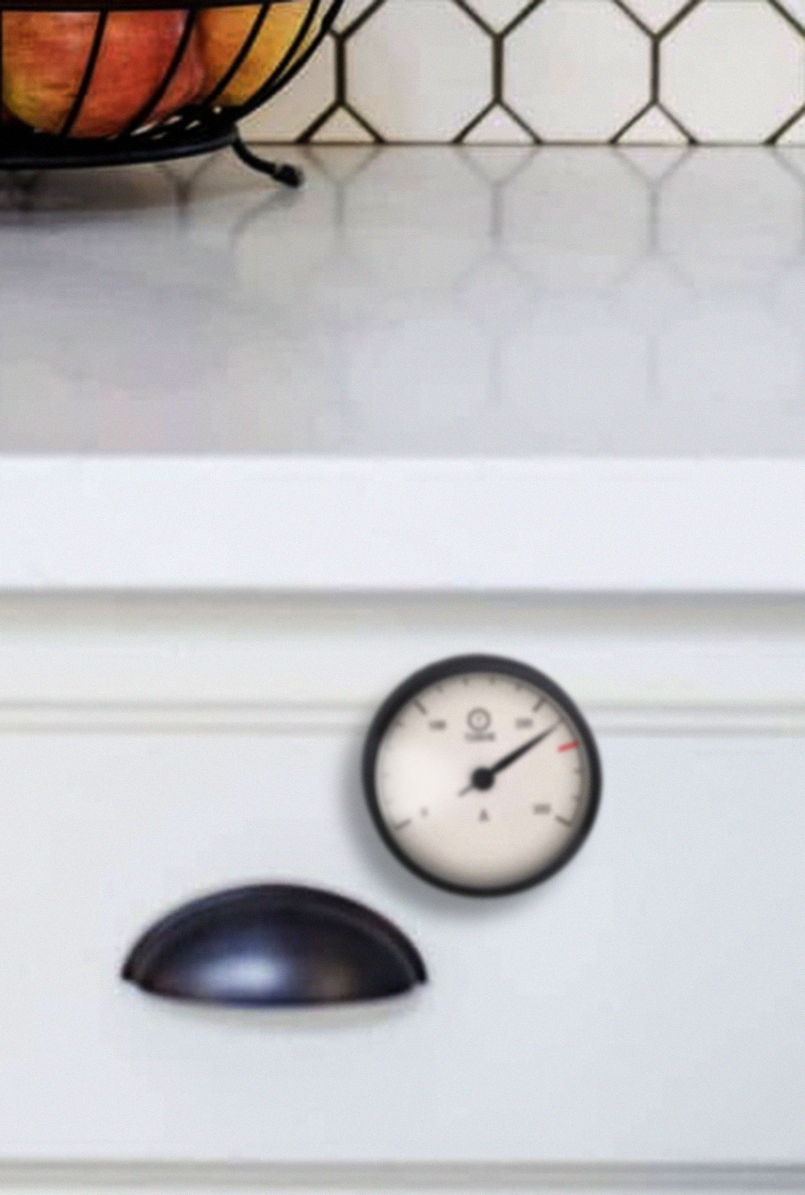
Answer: 220
